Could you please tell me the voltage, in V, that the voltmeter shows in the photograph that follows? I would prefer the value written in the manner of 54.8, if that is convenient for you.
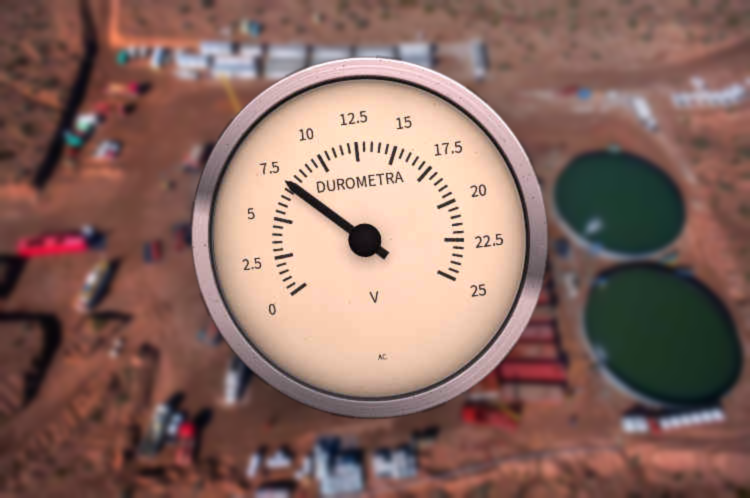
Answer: 7.5
